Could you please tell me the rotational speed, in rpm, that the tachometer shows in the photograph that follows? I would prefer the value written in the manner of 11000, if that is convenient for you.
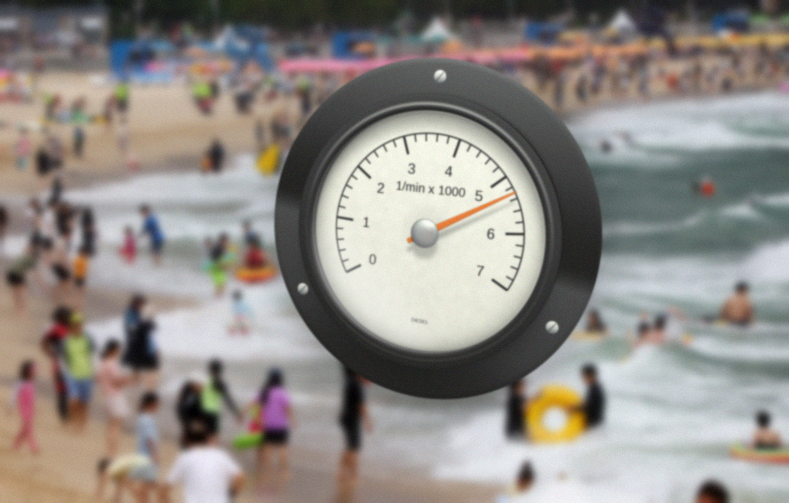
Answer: 5300
